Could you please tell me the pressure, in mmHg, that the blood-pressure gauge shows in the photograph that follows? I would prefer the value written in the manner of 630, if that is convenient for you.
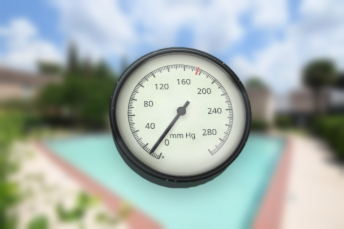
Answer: 10
